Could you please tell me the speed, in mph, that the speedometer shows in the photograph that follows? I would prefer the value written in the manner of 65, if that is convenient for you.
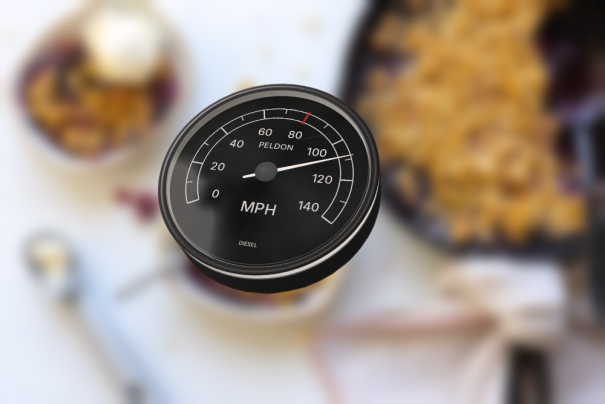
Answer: 110
